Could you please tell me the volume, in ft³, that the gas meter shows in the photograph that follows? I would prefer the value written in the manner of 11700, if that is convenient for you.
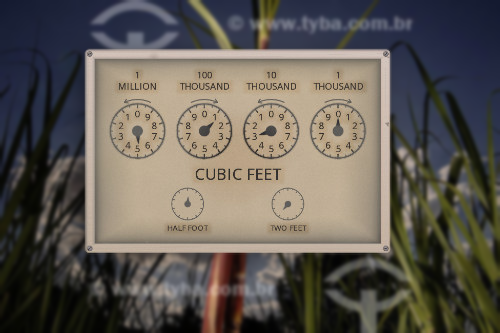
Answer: 513000
